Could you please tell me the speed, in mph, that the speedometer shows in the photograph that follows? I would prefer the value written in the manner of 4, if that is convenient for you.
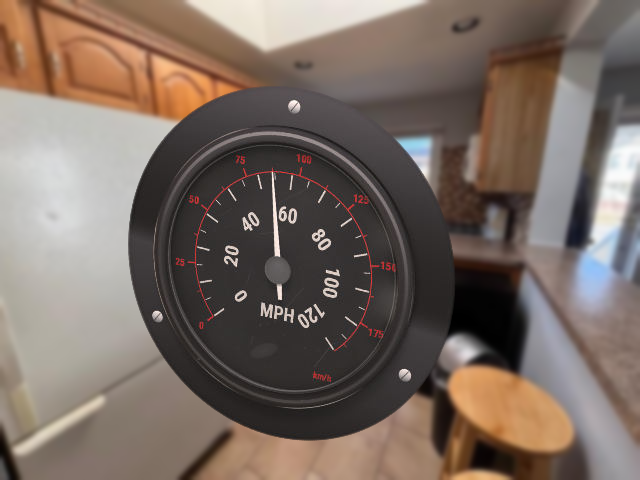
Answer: 55
